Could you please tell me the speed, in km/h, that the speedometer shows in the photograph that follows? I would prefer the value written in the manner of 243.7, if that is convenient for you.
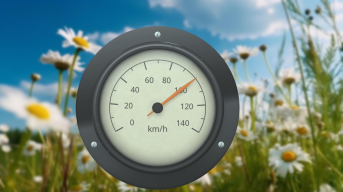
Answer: 100
